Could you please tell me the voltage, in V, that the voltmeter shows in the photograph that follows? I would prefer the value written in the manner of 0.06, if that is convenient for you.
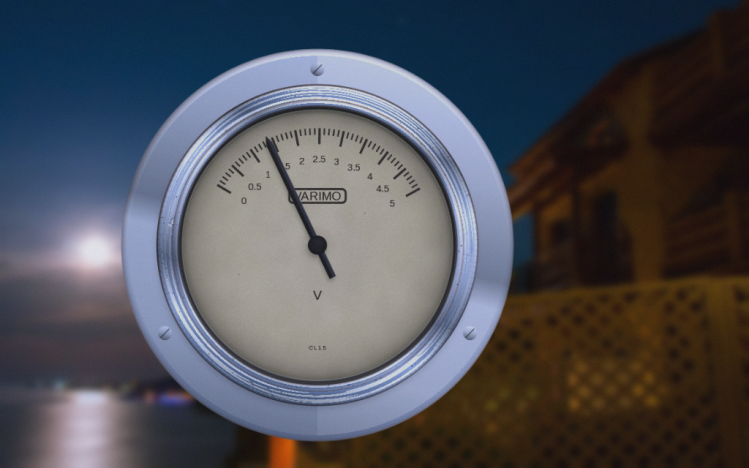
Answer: 1.4
